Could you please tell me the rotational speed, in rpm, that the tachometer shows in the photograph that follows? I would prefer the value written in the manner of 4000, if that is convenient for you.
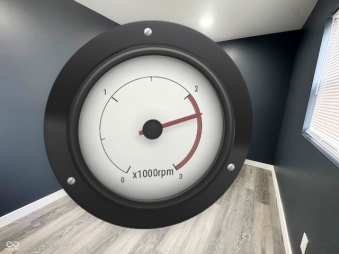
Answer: 2250
